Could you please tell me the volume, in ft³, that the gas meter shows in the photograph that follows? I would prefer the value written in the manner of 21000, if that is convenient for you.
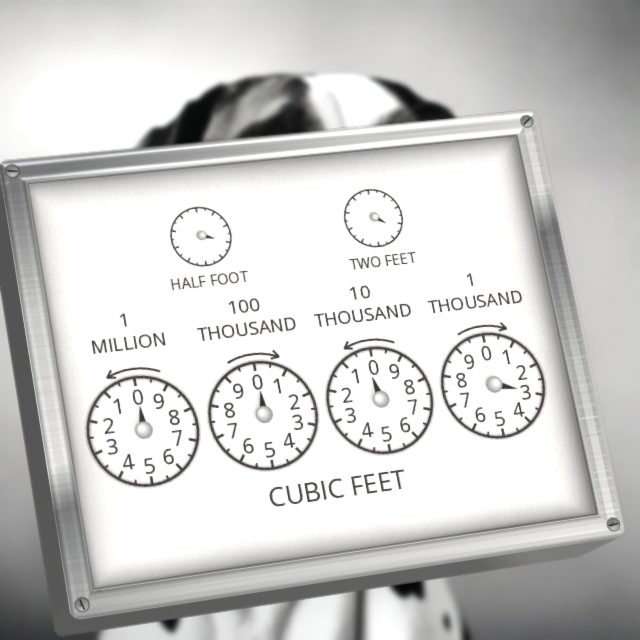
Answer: 300
